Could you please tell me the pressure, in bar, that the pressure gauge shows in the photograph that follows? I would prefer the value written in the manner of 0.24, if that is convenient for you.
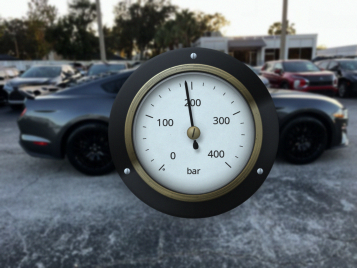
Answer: 190
